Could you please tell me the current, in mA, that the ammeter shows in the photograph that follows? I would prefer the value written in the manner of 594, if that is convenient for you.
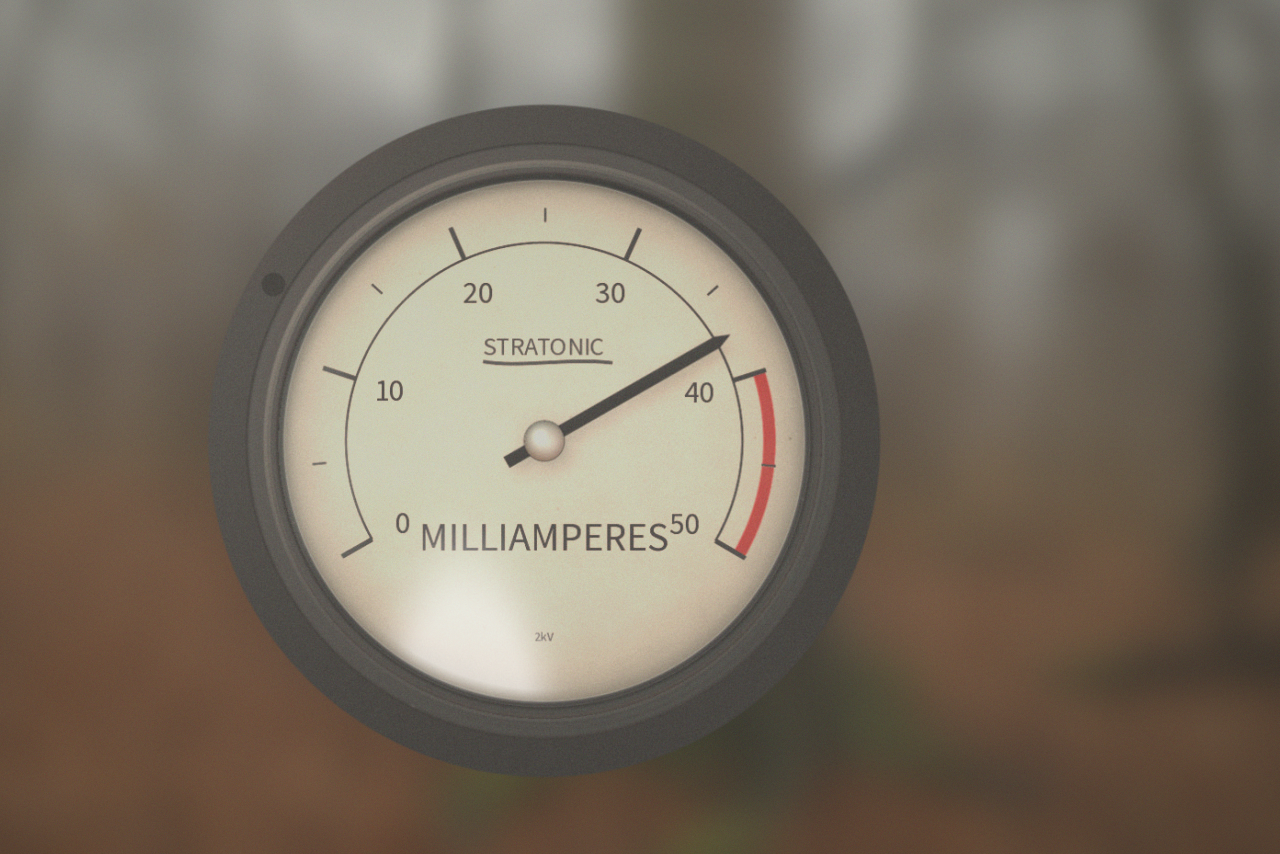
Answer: 37.5
